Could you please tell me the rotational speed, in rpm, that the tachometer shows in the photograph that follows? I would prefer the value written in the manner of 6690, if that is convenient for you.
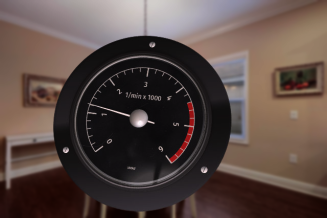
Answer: 1200
